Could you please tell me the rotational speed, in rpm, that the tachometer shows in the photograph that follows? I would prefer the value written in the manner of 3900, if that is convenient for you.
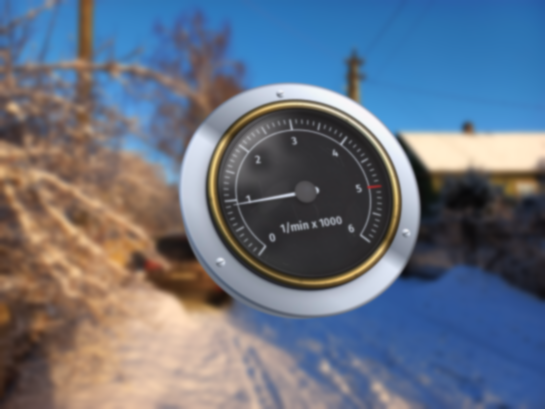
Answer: 900
